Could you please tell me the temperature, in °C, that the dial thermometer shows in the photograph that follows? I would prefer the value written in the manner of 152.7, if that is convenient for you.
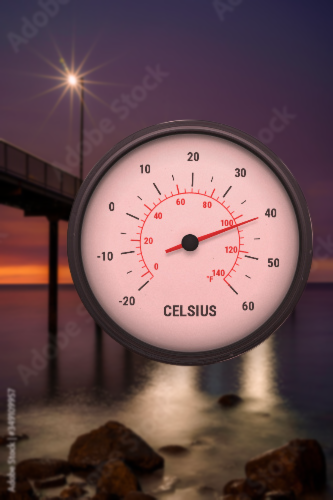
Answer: 40
